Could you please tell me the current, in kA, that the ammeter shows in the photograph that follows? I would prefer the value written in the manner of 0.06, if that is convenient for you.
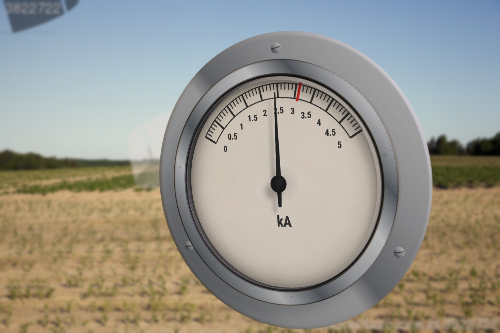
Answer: 2.5
